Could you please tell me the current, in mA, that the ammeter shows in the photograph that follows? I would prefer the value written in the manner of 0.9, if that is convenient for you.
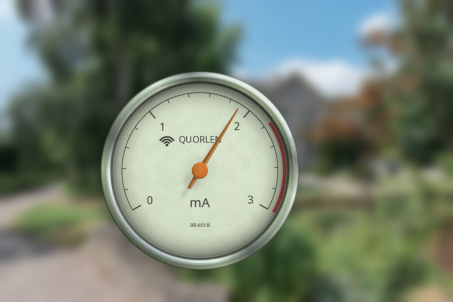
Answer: 1.9
